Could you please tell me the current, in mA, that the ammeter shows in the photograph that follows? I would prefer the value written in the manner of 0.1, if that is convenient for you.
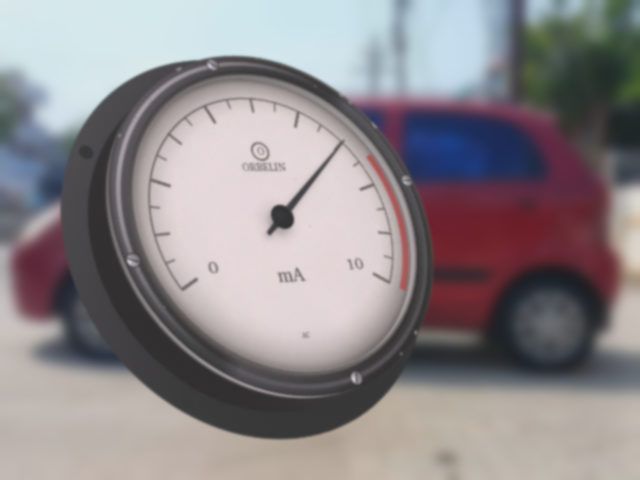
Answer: 7
